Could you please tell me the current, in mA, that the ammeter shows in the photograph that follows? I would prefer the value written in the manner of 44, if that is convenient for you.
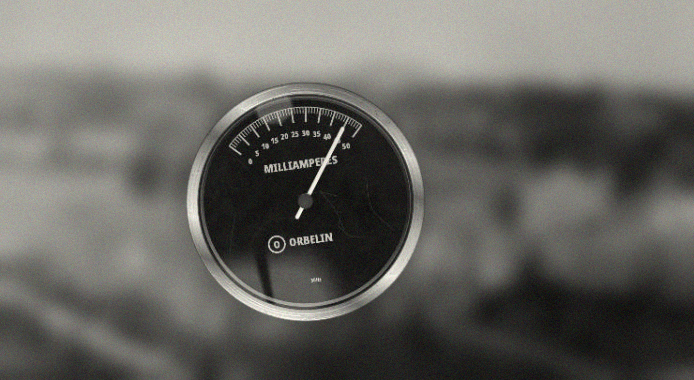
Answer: 45
